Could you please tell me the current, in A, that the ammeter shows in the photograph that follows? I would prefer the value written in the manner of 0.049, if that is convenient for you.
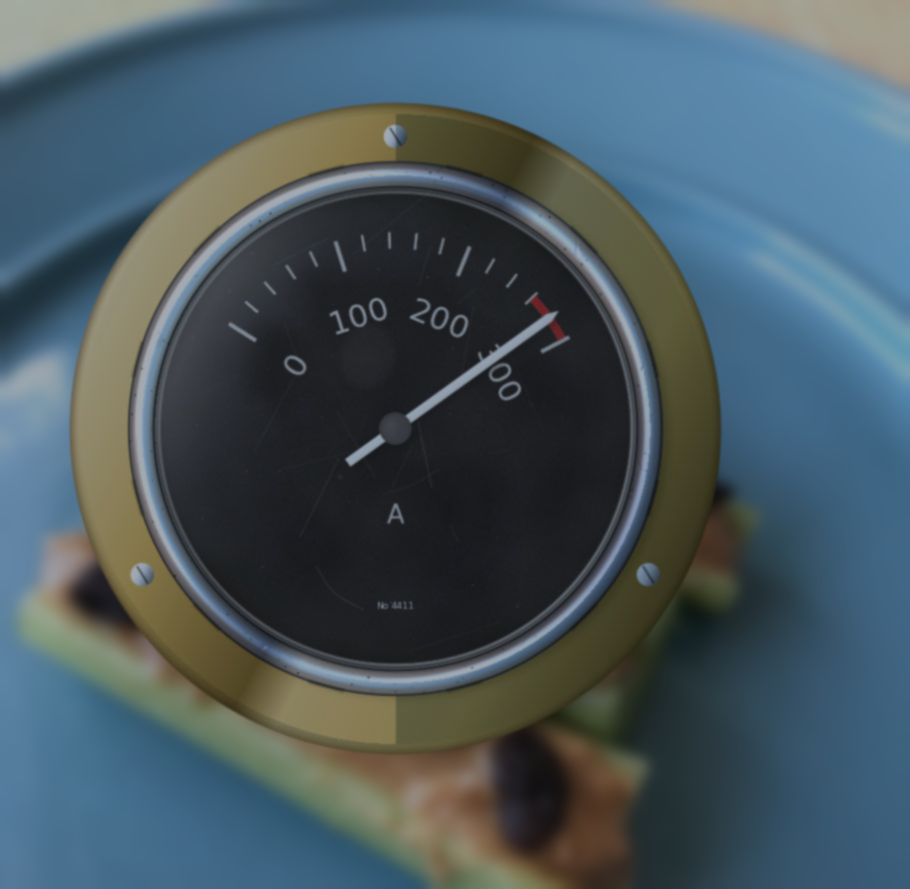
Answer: 280
